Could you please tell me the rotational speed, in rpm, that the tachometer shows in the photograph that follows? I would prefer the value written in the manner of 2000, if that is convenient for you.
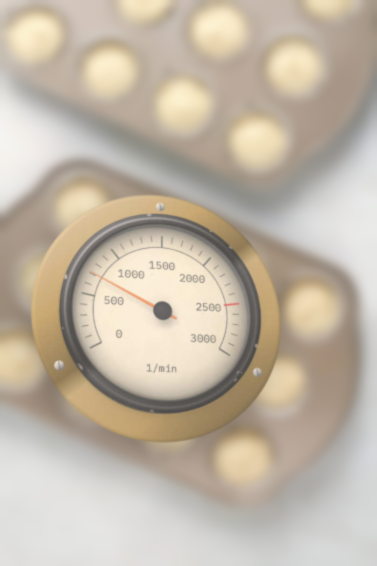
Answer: 700
